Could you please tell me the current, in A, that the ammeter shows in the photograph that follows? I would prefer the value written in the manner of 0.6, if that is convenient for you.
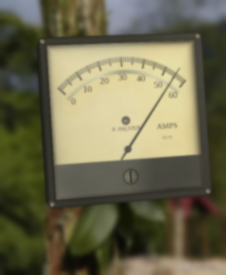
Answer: 55
